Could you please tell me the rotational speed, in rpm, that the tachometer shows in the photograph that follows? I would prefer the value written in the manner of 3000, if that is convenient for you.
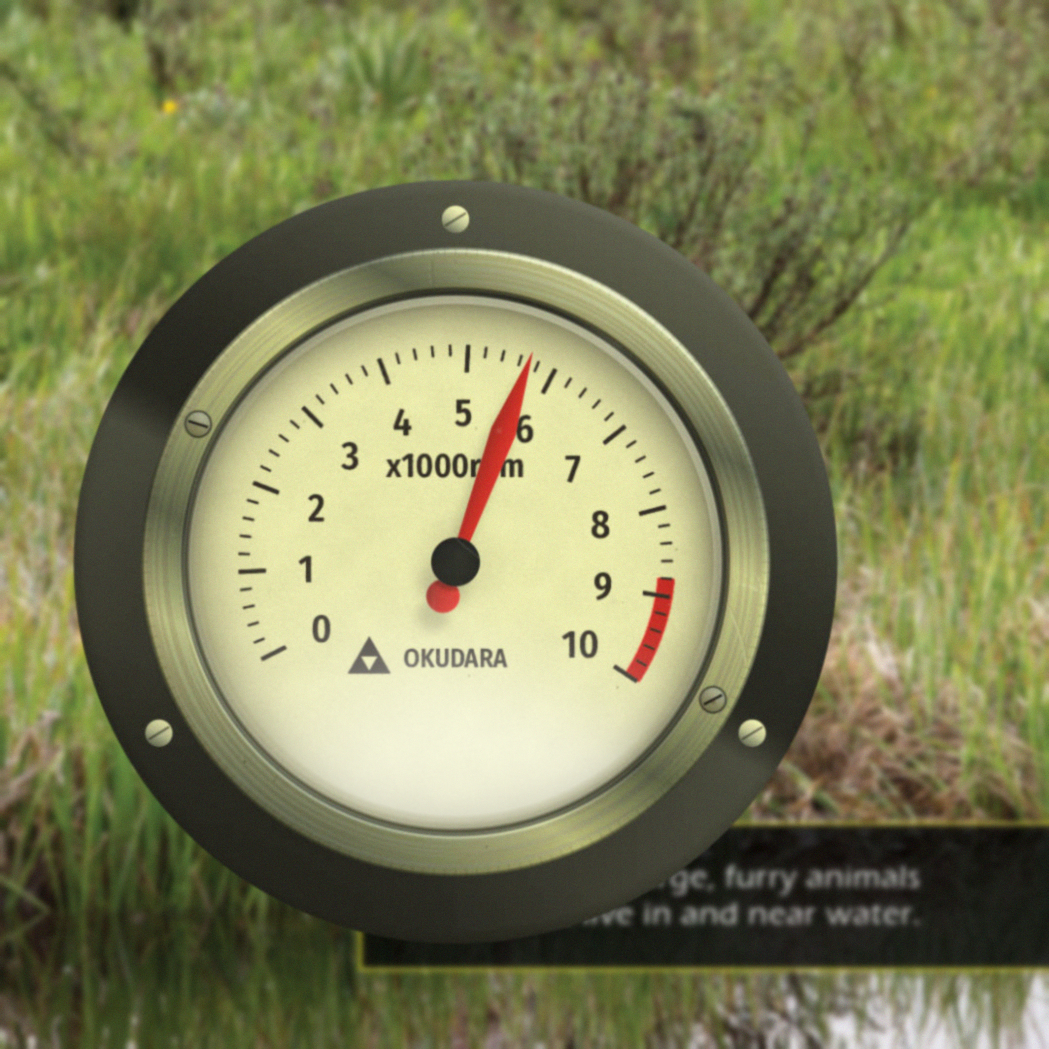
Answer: 5700
